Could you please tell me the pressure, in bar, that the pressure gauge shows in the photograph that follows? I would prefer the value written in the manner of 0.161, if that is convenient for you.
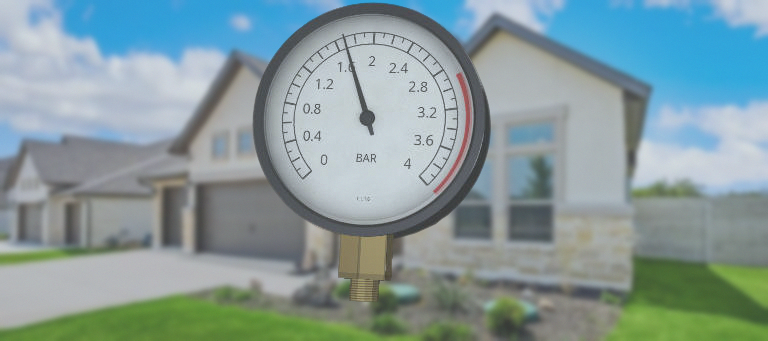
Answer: 1.7
